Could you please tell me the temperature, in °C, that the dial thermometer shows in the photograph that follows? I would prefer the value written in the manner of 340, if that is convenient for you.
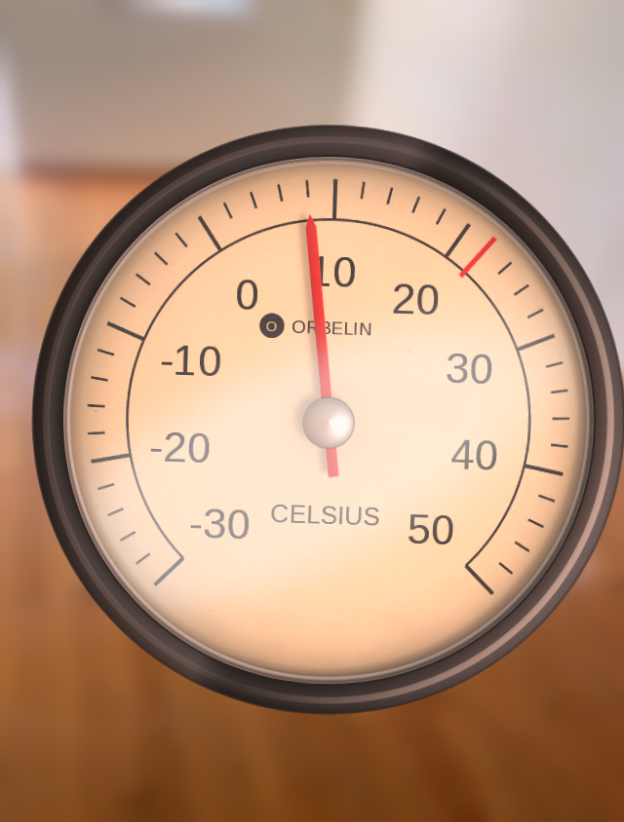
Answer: 8
